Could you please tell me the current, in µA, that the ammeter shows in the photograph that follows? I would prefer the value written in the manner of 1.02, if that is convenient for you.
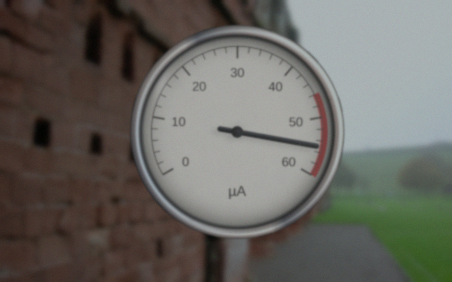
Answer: 55
